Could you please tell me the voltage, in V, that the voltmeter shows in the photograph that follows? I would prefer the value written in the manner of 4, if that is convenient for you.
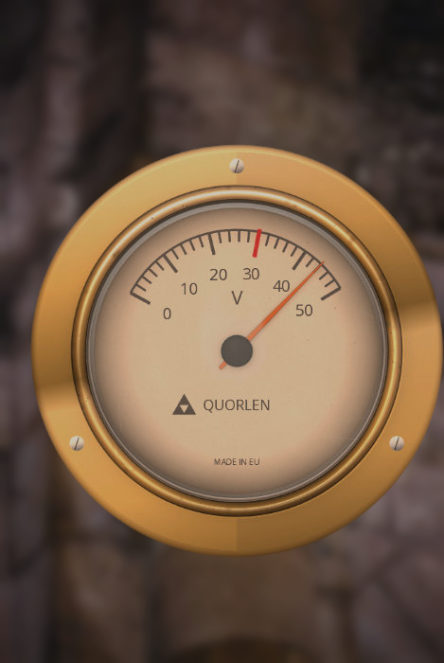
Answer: 44
